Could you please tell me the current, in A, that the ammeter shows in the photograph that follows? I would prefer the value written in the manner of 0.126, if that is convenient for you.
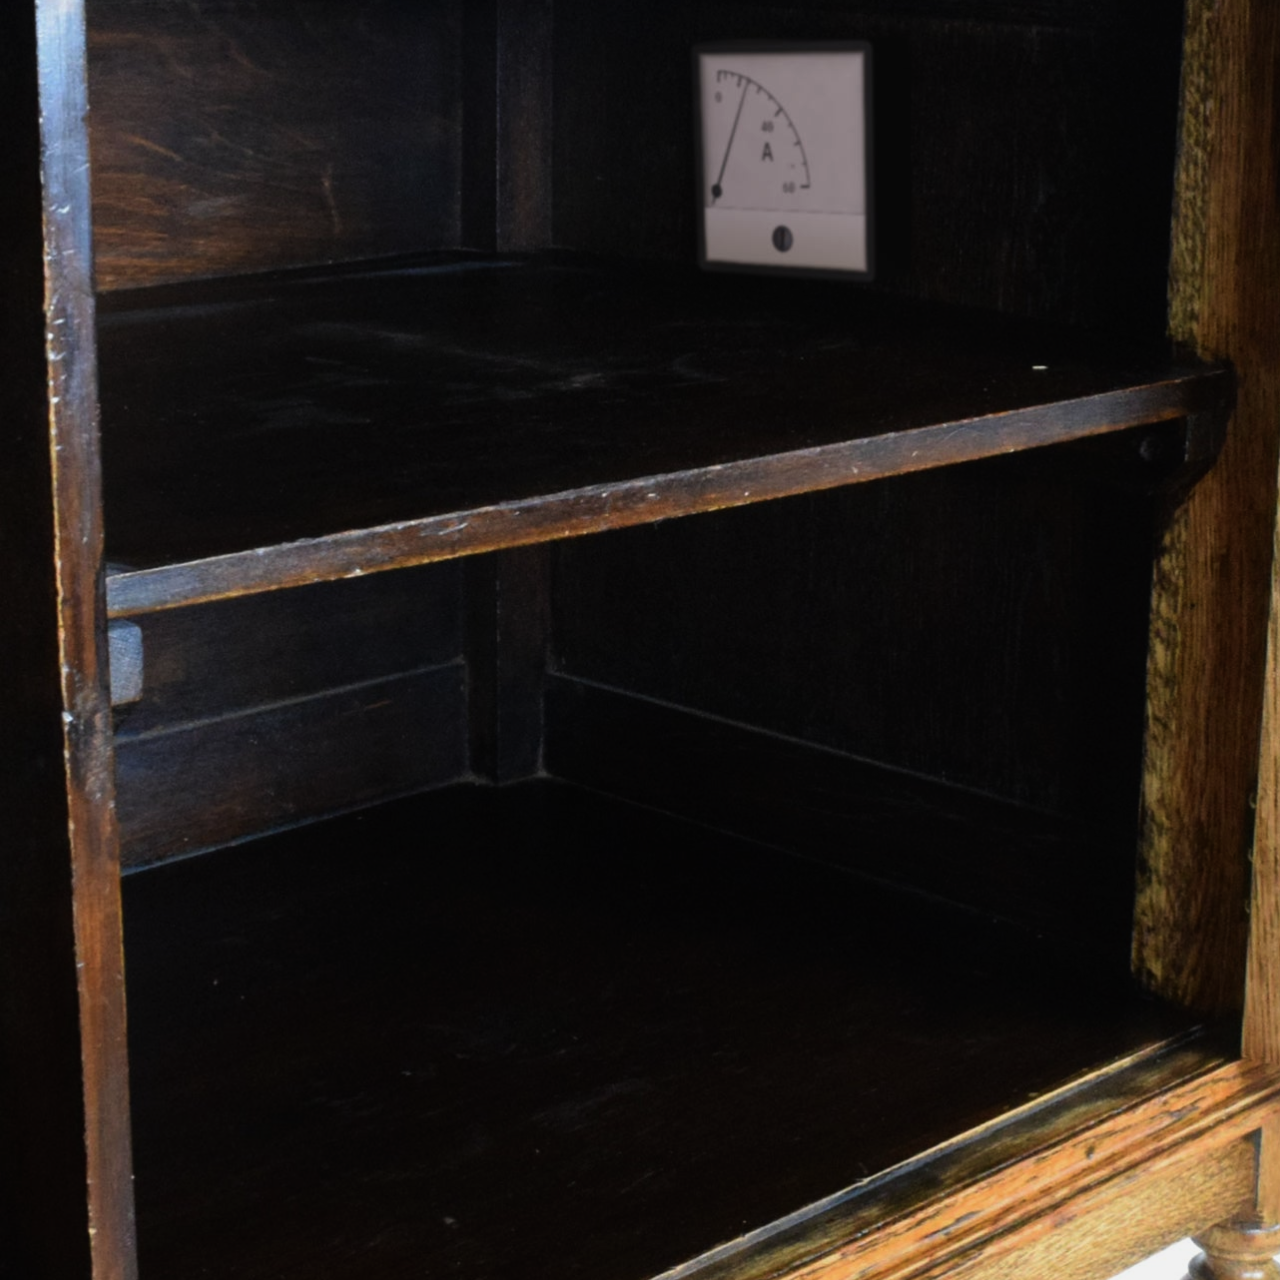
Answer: 25
